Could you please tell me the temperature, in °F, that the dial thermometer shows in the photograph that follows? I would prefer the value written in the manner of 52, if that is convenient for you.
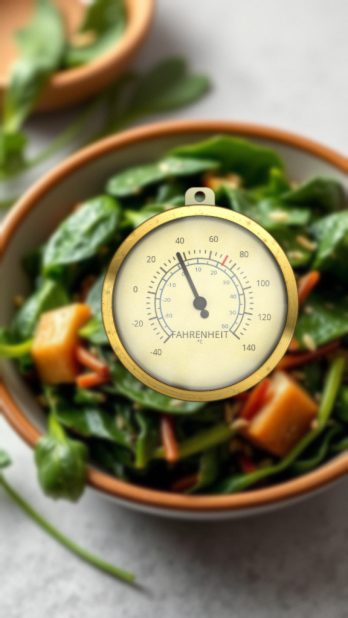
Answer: 36
